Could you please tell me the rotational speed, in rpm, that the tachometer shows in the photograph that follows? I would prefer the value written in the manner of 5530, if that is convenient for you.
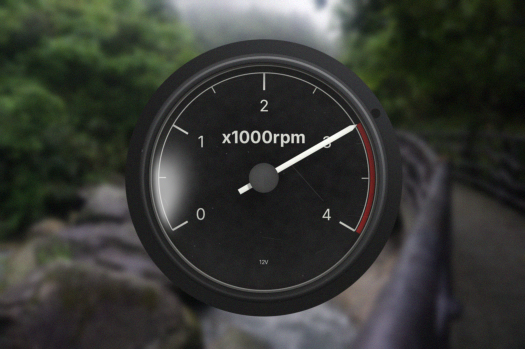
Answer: 3000
